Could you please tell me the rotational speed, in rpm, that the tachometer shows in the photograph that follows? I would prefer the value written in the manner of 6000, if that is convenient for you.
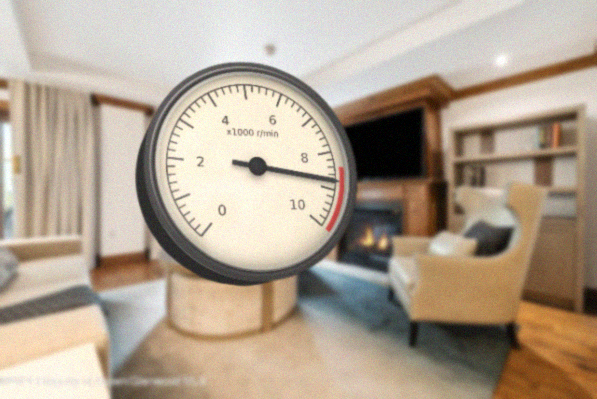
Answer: 8800
